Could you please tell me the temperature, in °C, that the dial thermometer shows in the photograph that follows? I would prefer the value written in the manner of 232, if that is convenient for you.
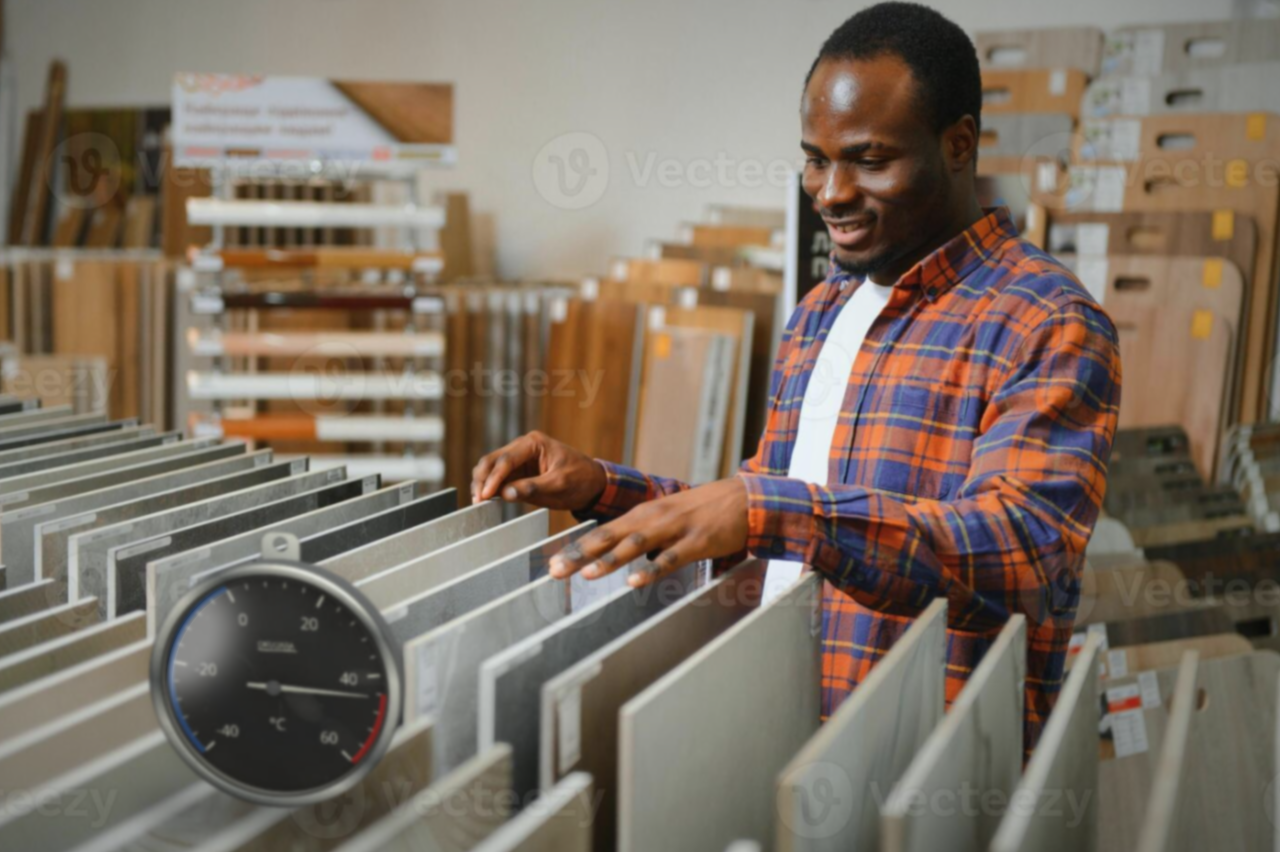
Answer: 44
